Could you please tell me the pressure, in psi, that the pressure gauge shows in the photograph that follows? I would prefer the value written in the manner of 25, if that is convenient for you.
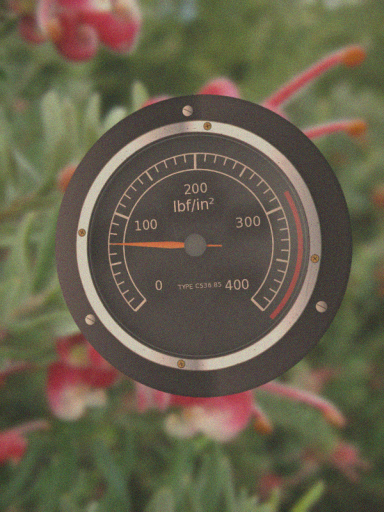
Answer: 70
